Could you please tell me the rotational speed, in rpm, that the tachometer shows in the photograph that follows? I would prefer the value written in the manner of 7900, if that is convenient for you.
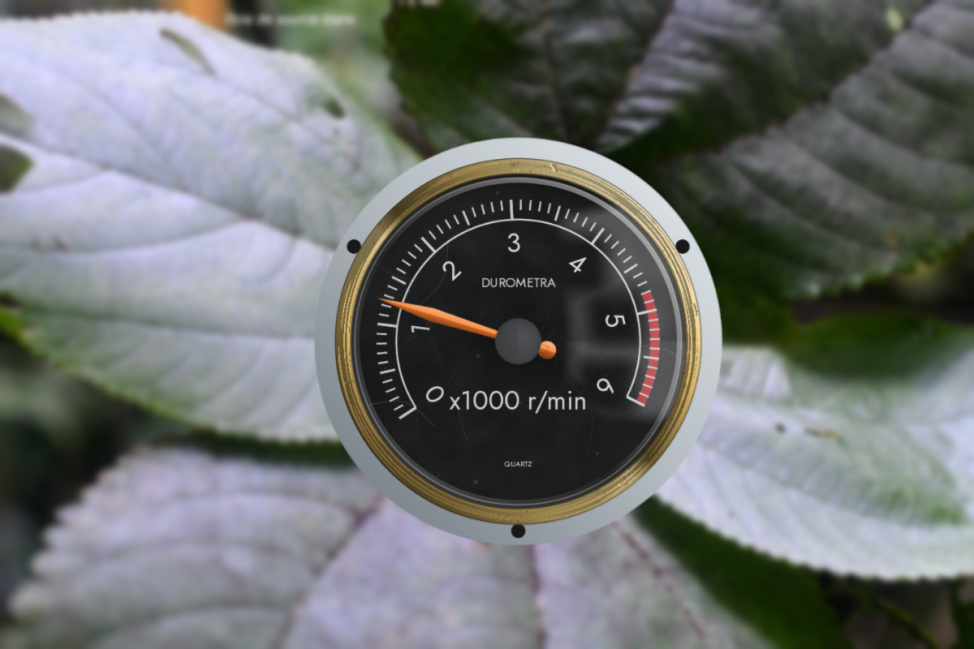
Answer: 1250
